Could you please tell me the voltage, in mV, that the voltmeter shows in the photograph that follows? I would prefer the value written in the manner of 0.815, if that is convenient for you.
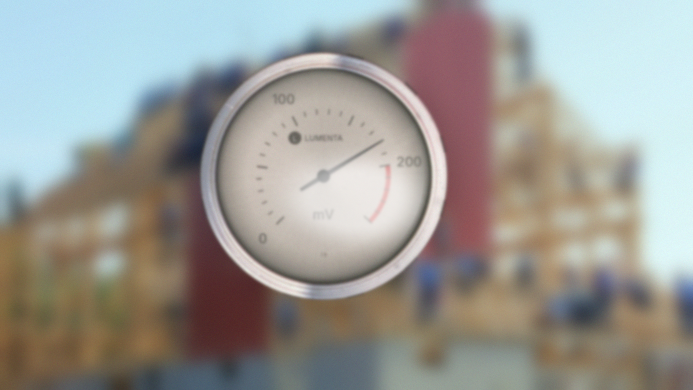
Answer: 180
